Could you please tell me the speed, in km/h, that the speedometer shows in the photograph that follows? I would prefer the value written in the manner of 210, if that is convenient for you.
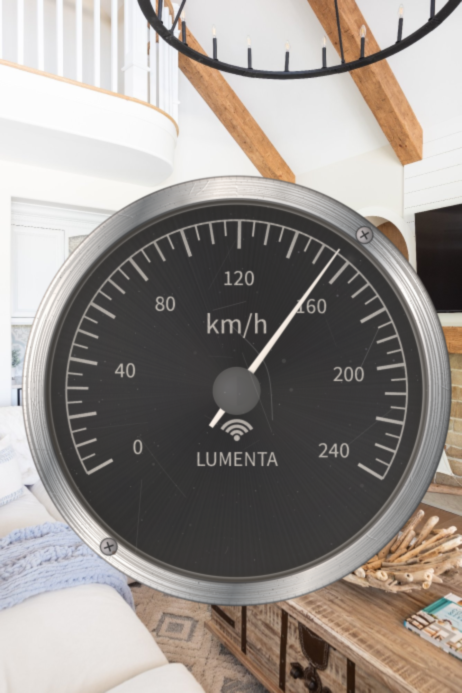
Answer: 155
